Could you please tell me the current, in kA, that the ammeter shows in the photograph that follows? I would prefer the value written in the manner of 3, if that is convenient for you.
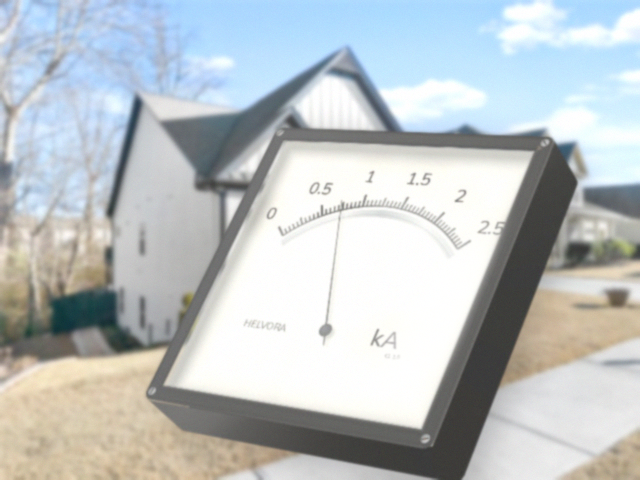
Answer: 0.75
